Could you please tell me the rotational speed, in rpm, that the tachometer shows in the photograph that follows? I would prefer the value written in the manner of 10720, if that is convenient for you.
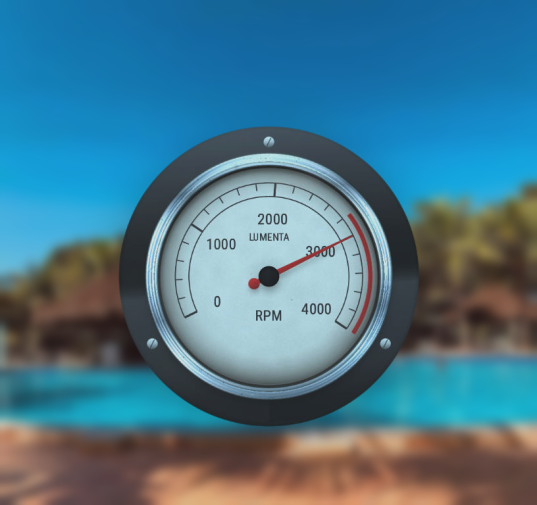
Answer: 3000
